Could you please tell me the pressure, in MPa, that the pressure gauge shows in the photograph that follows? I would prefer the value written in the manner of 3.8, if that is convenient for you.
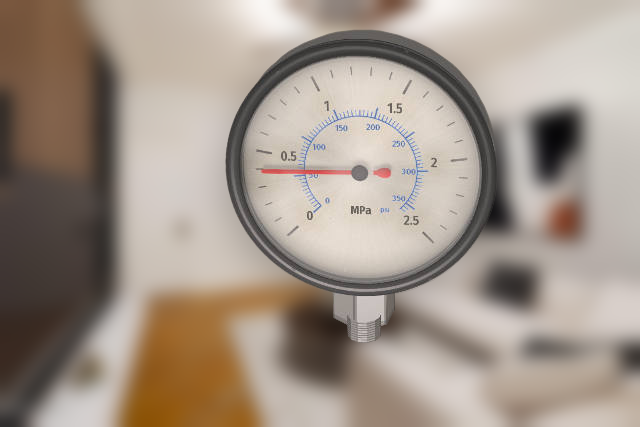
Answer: 0.4
